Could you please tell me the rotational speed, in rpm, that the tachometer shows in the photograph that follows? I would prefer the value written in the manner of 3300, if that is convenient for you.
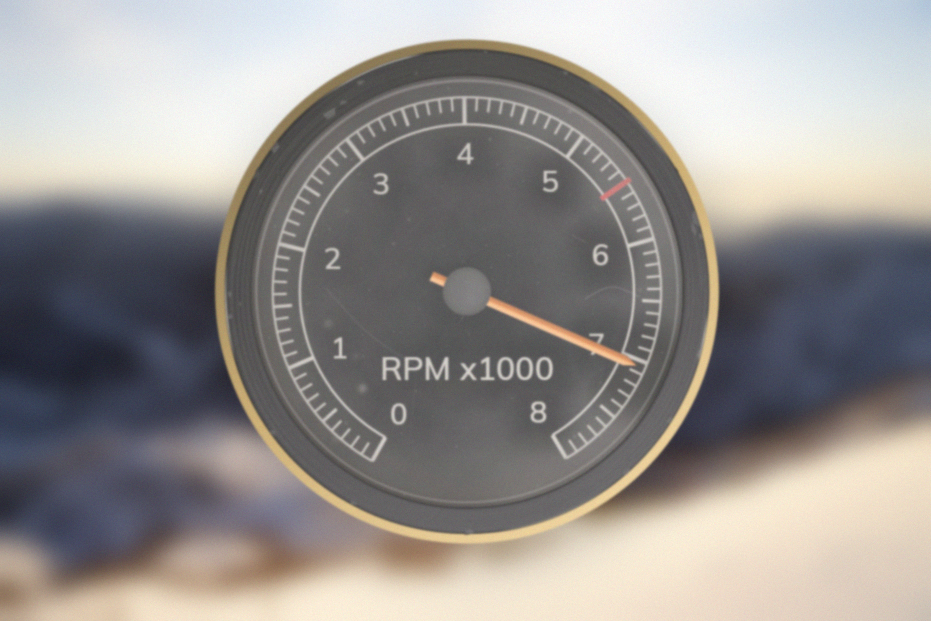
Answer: 7050
